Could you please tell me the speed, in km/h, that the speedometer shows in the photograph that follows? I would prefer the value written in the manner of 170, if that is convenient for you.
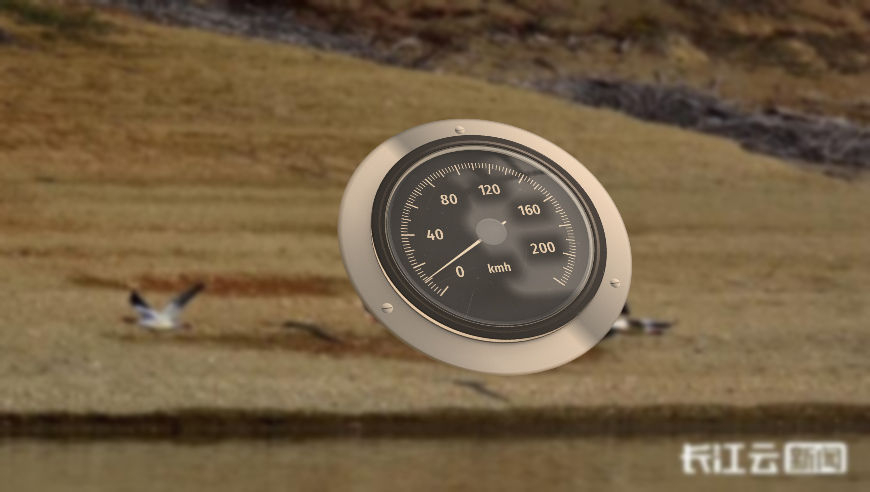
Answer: 10
